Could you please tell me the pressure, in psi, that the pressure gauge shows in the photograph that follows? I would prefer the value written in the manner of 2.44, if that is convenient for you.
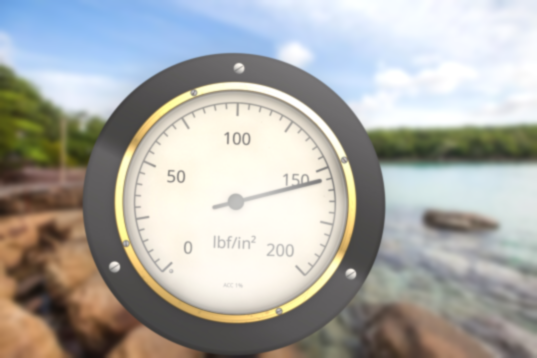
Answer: 155
